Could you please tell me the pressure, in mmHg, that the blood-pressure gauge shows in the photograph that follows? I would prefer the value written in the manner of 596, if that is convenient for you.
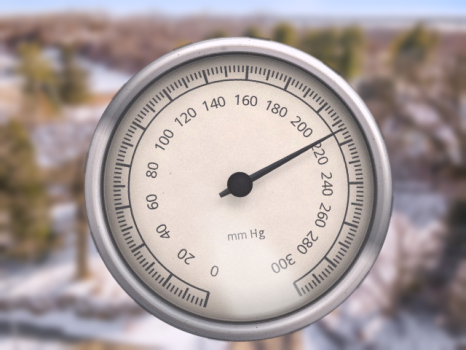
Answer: 214
